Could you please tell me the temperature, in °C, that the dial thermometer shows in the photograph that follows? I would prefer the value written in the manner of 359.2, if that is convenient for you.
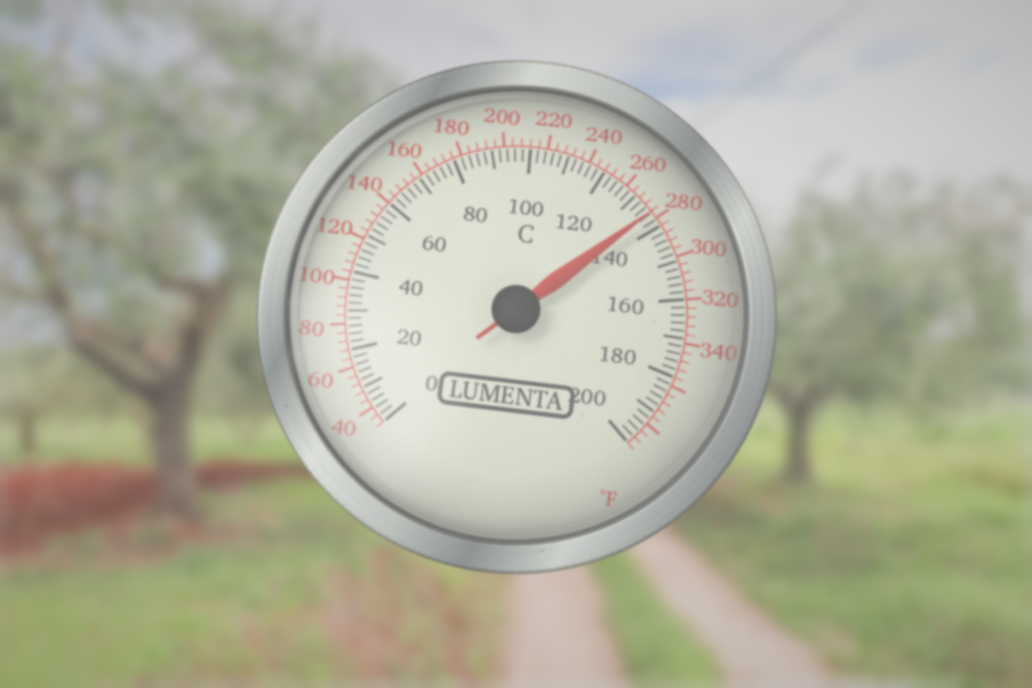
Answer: 136
